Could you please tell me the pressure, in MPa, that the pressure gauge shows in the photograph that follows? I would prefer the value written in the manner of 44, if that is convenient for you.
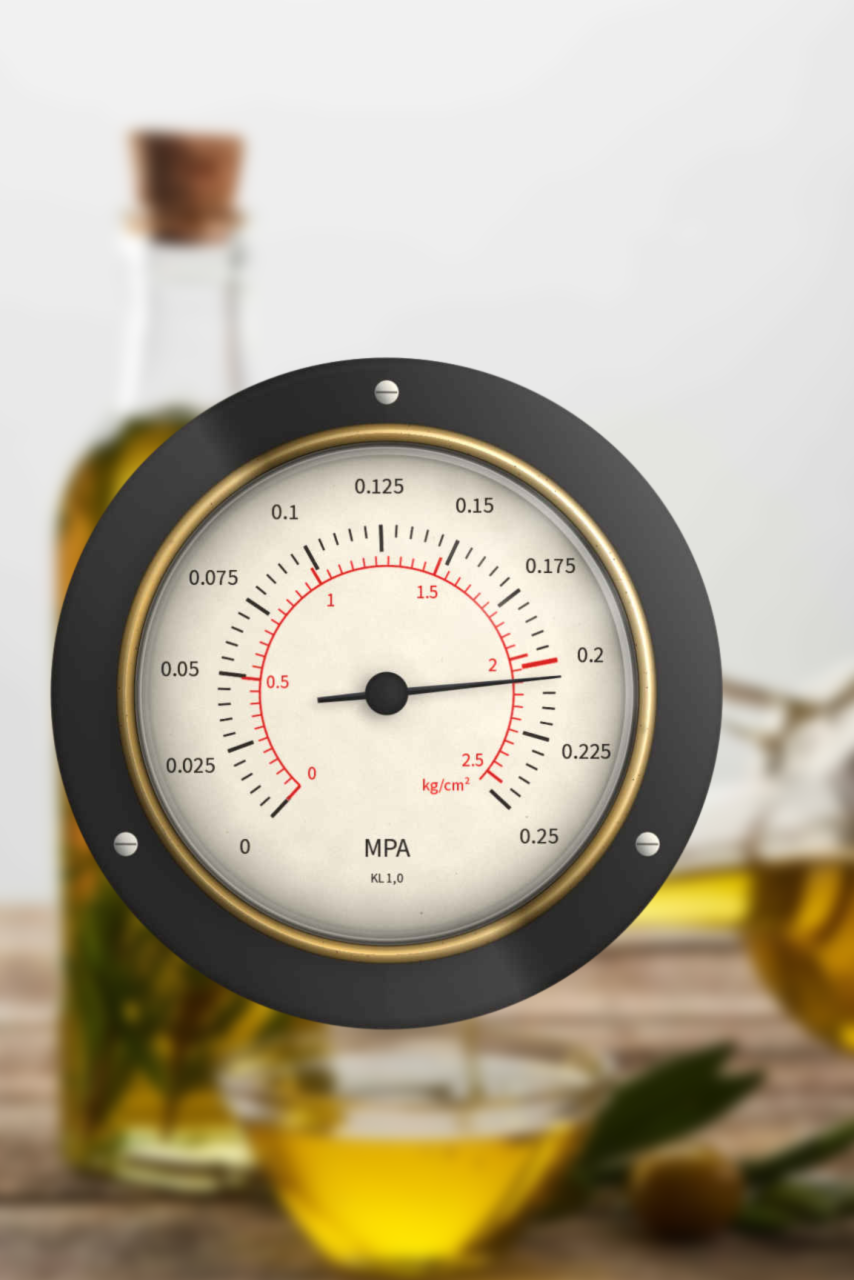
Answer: 0.205
